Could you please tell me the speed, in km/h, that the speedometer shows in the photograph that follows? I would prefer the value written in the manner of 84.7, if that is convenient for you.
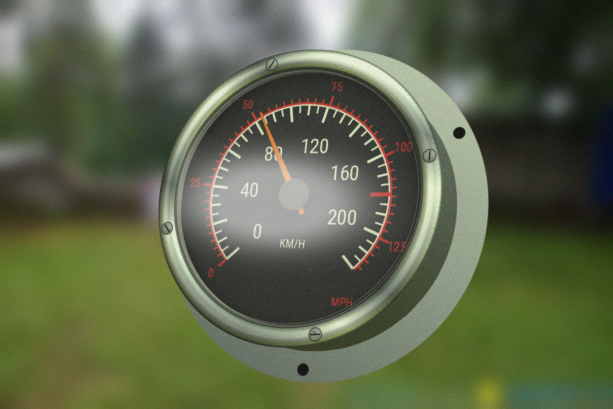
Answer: 85
